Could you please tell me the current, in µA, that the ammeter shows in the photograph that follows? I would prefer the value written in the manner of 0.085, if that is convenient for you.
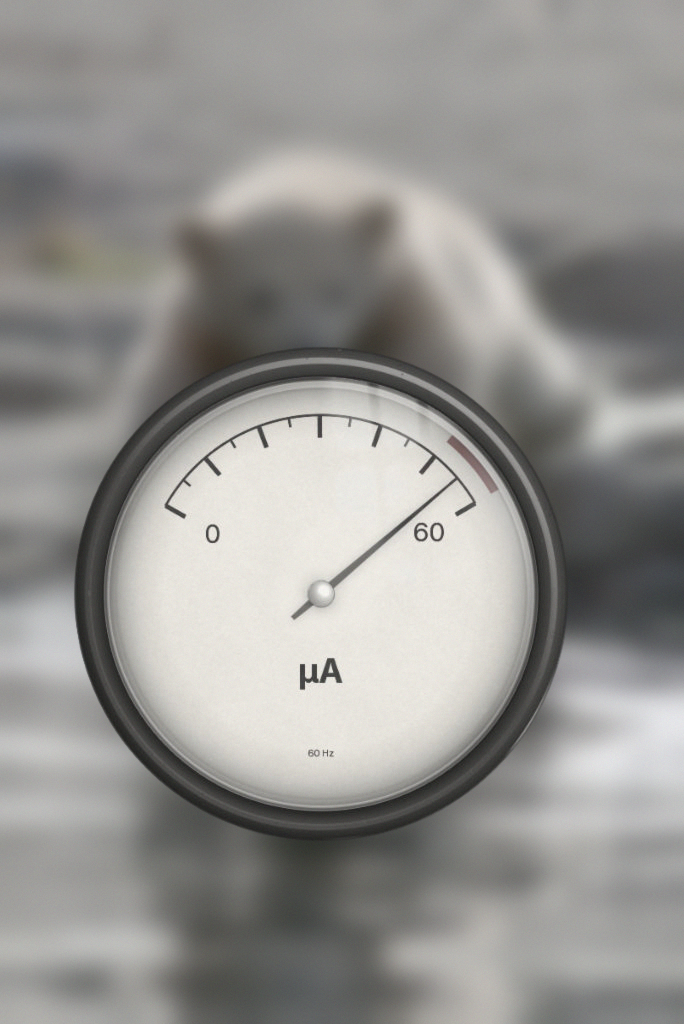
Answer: 55
